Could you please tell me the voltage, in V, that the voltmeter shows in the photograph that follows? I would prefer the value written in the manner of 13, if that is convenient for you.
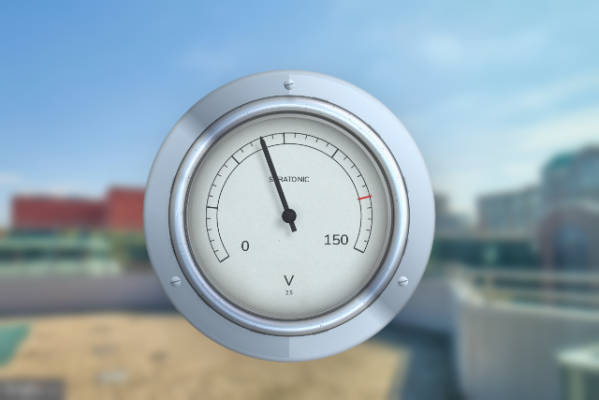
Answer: 65
